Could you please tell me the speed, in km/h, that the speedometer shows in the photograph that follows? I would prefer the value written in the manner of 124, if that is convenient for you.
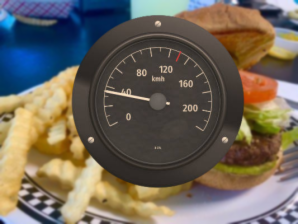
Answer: 35
